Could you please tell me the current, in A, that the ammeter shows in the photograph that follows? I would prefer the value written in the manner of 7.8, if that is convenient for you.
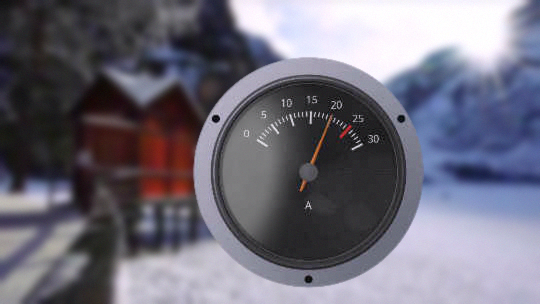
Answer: 20
